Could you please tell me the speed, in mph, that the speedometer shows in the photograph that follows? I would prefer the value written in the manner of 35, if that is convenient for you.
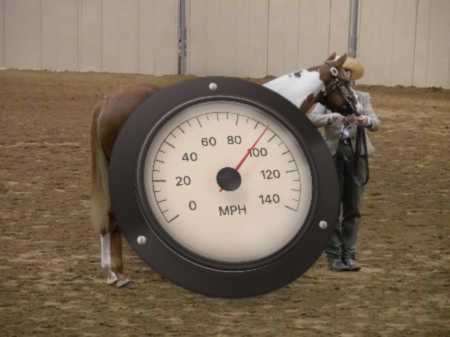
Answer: 95
